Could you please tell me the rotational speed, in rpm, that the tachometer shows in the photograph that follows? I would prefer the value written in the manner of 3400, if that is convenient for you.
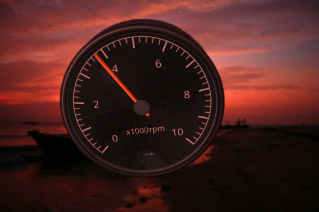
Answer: 3800
